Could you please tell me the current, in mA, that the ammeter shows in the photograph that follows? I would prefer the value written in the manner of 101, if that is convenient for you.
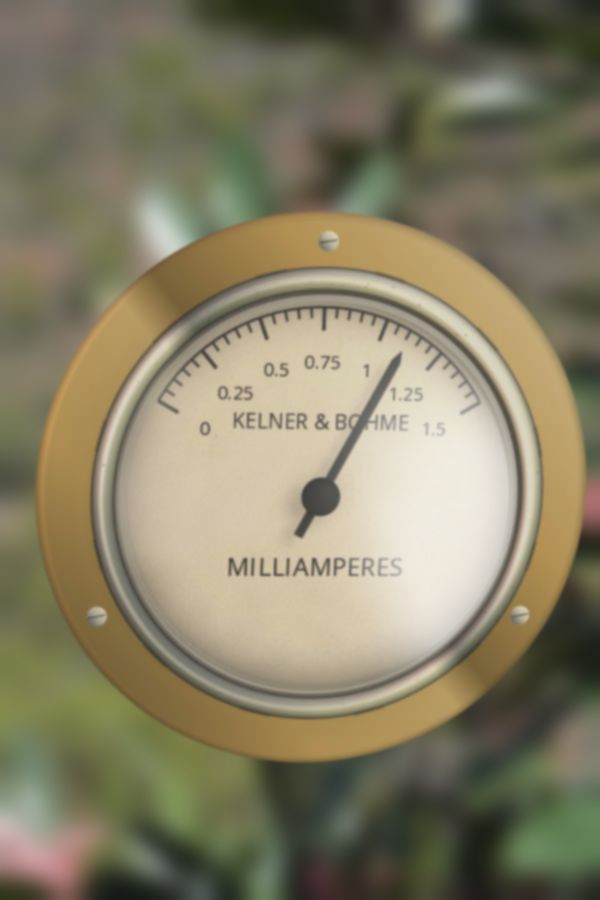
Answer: 1.1
